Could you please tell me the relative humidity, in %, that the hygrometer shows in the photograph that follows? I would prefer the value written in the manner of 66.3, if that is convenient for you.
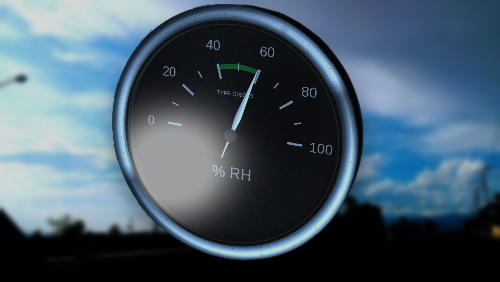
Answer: 60
